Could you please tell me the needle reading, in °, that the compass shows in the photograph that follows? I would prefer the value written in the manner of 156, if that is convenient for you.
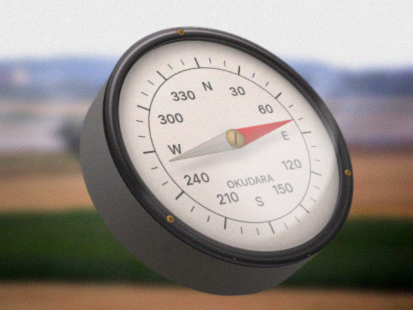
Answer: 80
